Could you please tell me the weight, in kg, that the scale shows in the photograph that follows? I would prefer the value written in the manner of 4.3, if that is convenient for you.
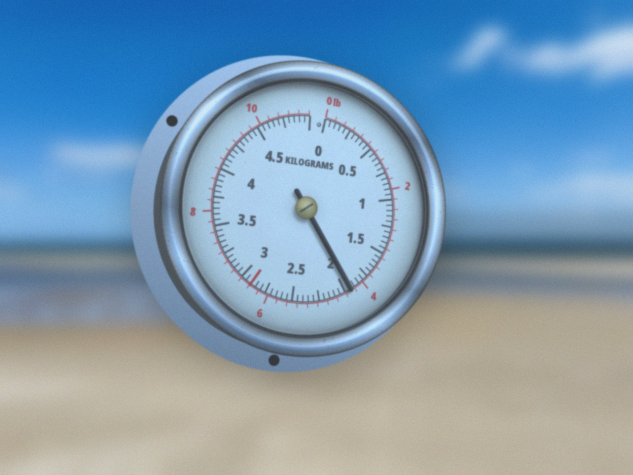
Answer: 1.95
